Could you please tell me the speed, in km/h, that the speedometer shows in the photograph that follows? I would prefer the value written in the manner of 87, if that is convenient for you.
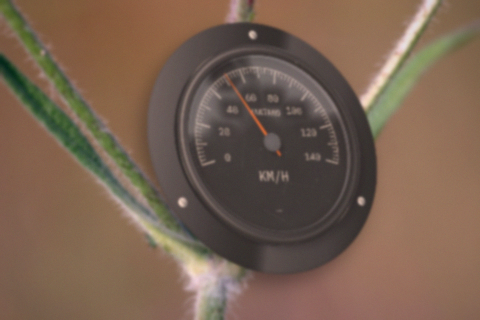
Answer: 50
